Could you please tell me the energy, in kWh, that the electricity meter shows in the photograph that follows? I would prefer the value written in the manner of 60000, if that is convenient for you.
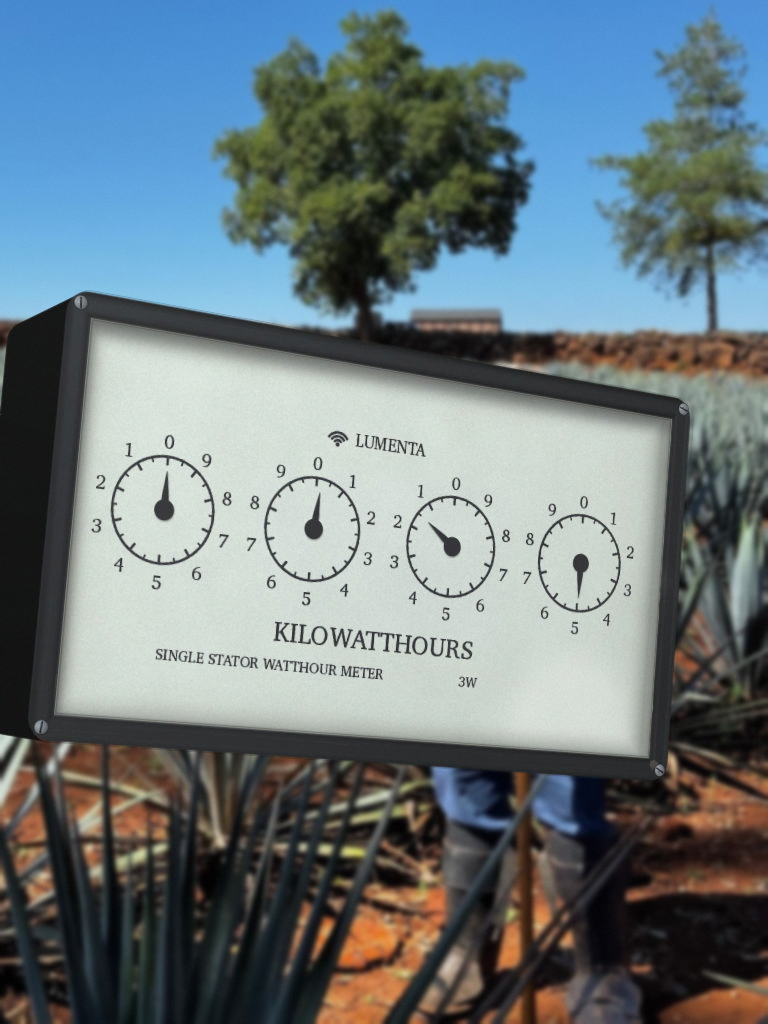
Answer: 15
